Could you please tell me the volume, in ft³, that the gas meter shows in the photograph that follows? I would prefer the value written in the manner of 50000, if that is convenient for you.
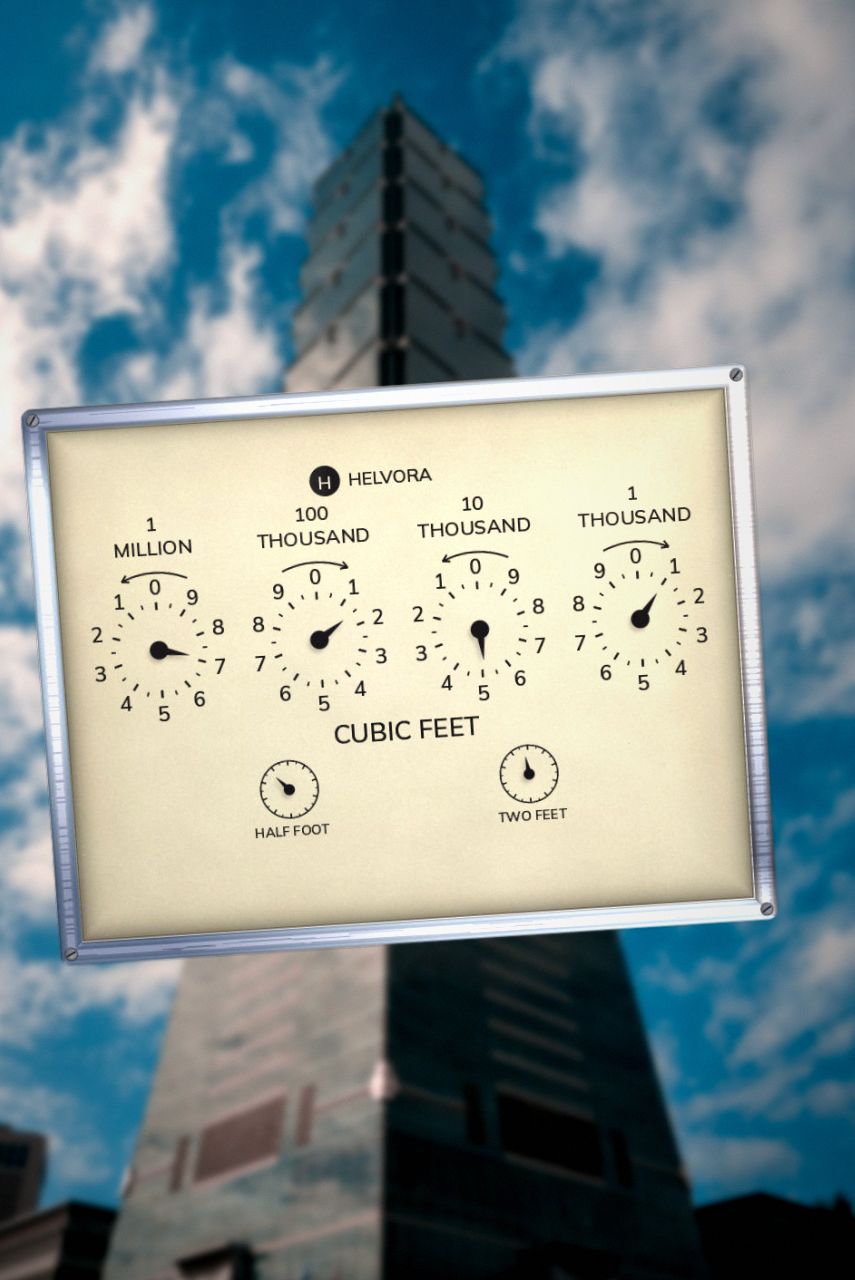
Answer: 715100
